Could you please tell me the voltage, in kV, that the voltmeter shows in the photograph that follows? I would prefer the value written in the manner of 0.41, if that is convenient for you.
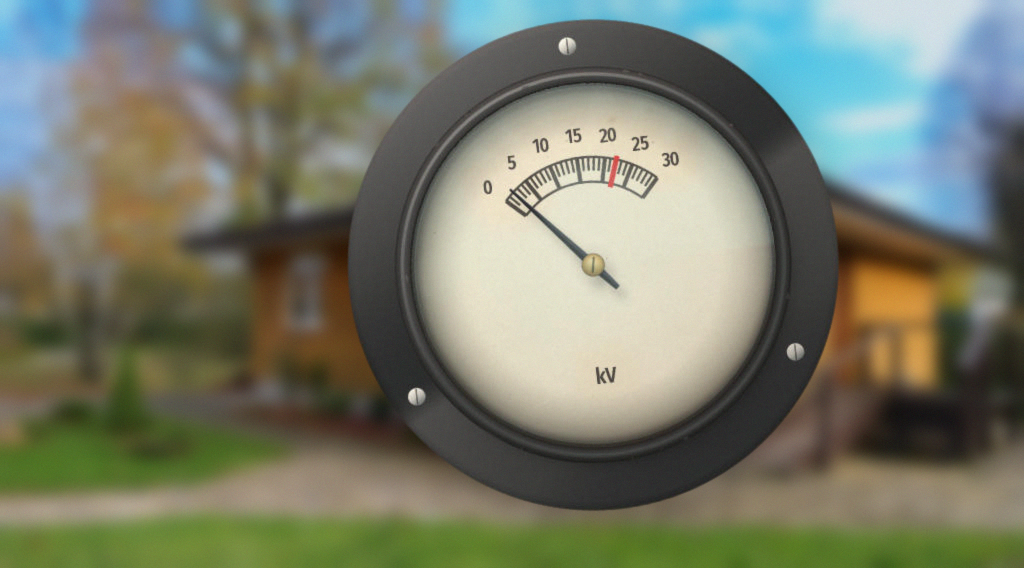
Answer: 2
